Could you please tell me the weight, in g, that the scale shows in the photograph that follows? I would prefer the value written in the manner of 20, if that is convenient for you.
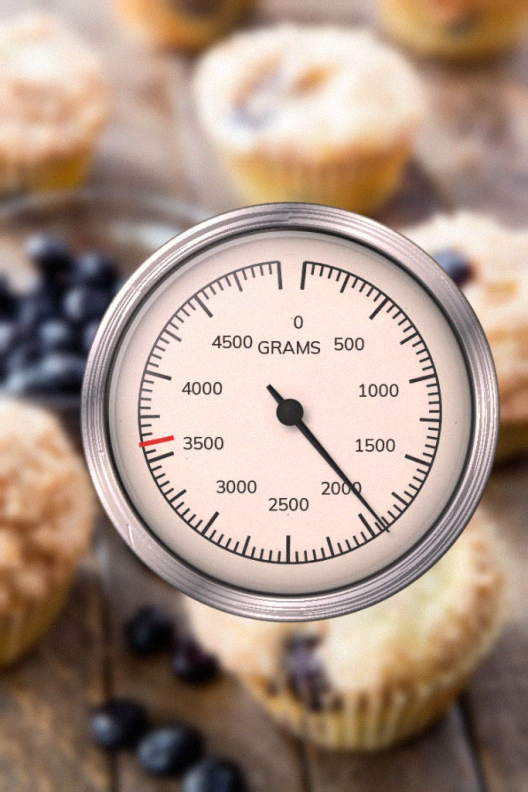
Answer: 1925
